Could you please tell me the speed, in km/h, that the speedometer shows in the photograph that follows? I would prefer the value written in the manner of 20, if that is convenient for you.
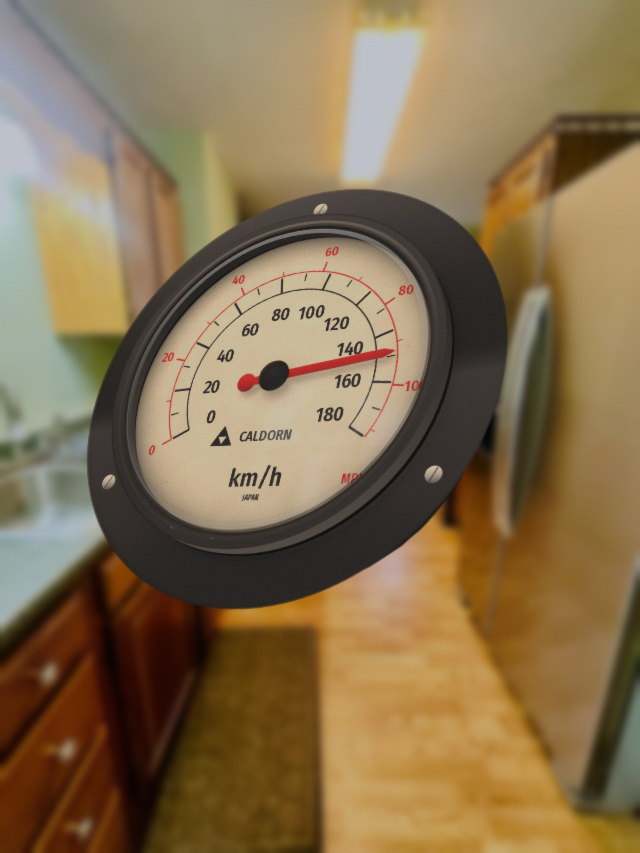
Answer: 150
